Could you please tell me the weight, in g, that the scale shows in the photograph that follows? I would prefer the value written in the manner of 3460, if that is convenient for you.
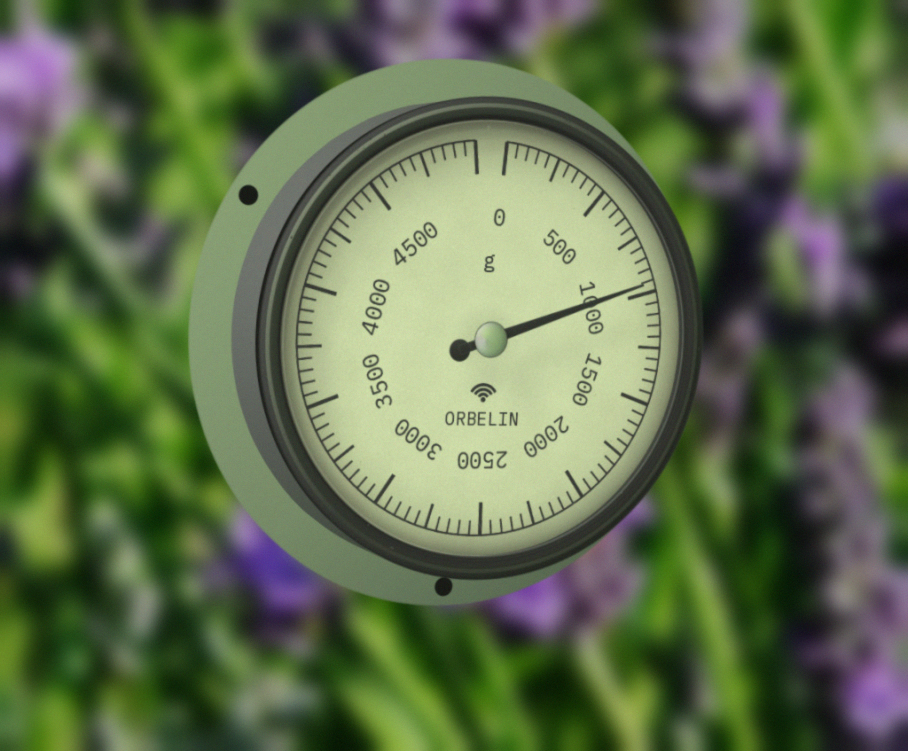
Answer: 950
